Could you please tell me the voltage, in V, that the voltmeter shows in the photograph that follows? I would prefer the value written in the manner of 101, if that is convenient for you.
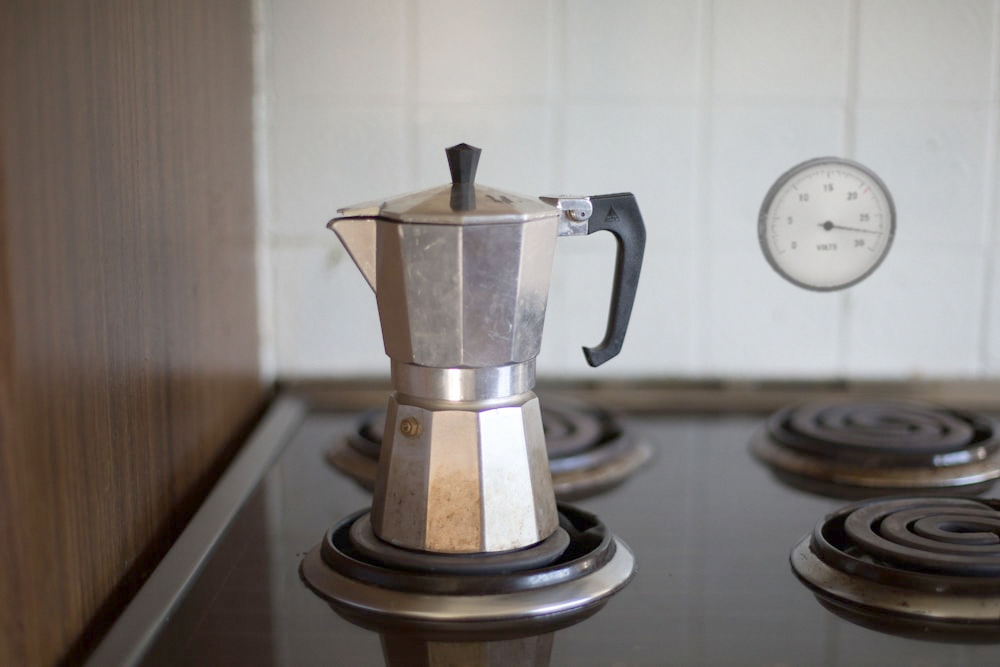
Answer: 27.5
